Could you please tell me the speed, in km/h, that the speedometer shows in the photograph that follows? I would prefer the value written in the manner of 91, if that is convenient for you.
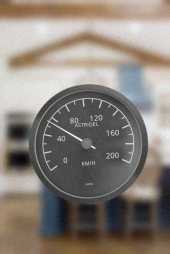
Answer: 55
